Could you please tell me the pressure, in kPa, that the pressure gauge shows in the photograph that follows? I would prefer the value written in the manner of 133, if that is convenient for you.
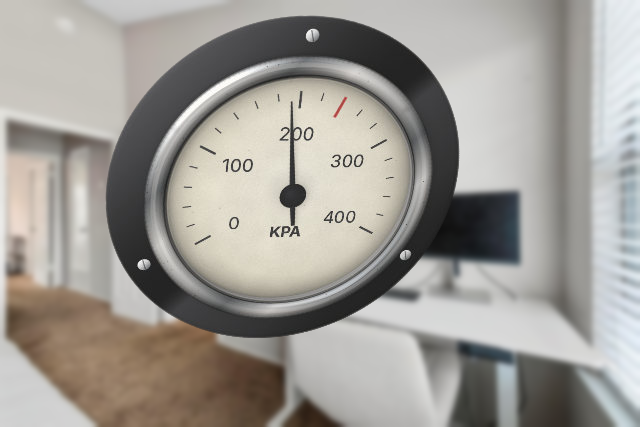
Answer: 190
